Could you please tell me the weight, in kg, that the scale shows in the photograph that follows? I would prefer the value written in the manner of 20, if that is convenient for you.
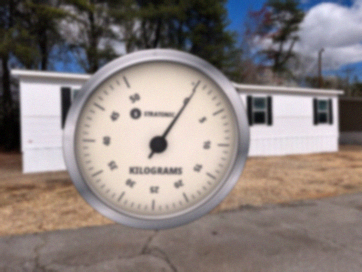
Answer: 0
